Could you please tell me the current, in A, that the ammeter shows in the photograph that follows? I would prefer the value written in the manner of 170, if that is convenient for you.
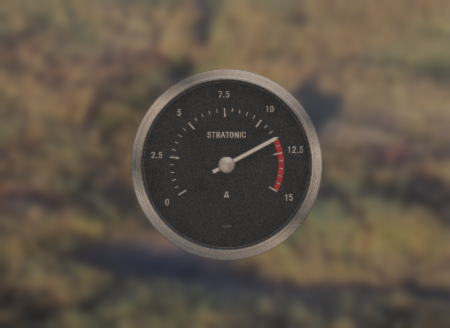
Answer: 11.5
